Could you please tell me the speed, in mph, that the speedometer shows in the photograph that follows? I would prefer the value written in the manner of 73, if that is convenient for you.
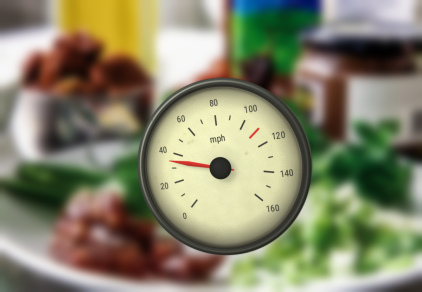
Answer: 35
